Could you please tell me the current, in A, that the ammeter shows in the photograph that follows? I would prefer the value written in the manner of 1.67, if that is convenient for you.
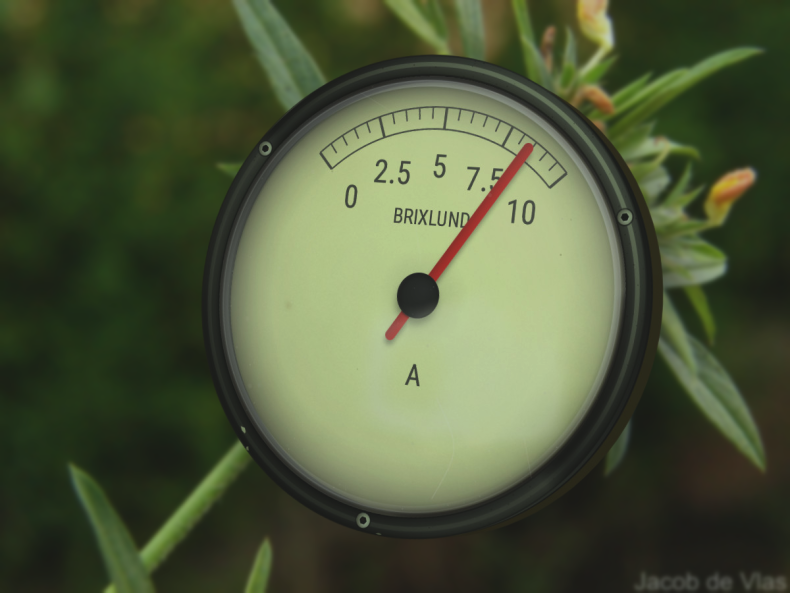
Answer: 8.5
